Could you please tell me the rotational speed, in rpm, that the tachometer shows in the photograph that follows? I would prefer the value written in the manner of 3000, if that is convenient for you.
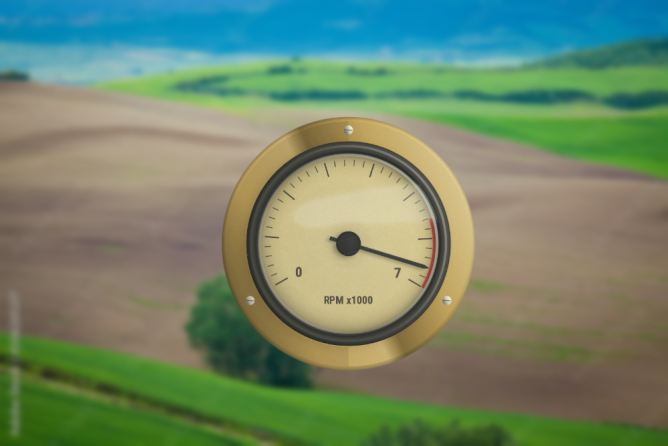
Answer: 6600
